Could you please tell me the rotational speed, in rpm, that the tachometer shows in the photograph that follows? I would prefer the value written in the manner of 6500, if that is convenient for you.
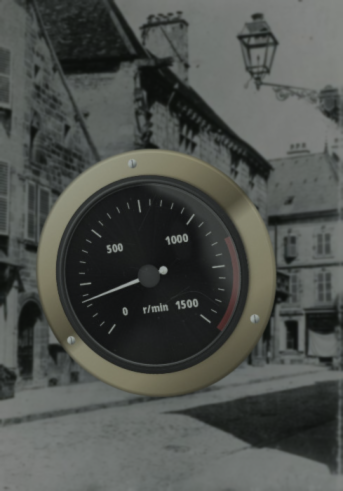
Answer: 175
